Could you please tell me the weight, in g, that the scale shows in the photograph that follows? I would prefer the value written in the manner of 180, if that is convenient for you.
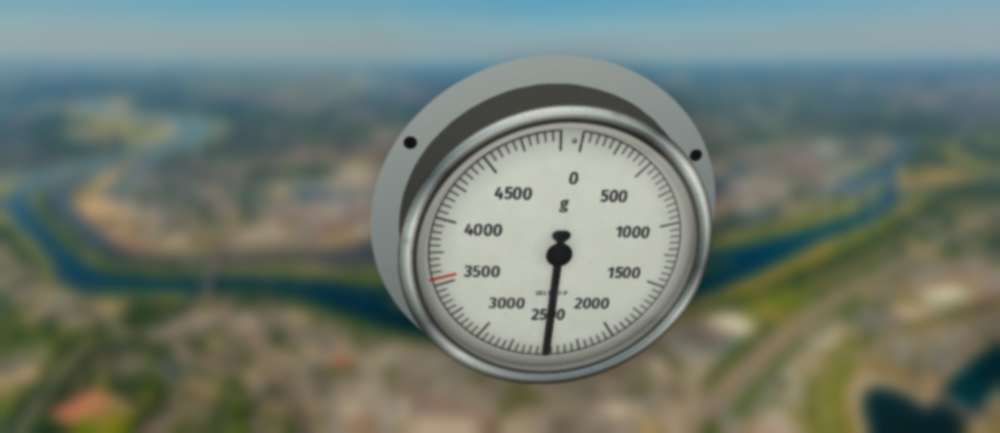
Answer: 2500
